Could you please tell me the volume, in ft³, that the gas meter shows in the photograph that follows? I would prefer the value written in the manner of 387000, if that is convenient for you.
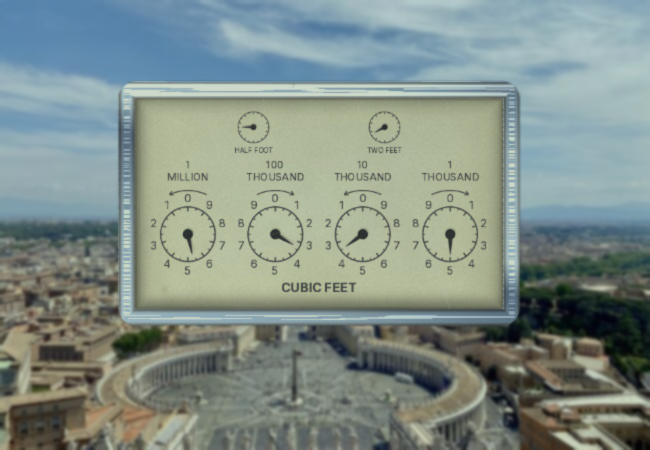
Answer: 533500
